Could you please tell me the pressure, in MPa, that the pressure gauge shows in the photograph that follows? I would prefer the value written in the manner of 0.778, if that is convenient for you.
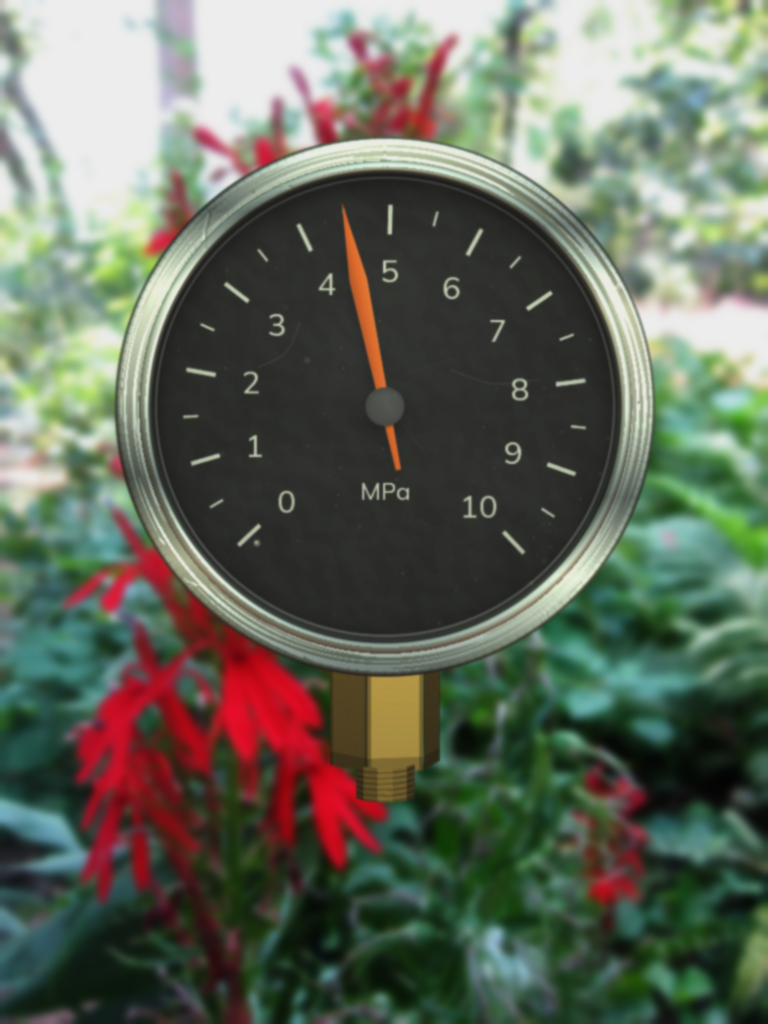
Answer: 4.5
